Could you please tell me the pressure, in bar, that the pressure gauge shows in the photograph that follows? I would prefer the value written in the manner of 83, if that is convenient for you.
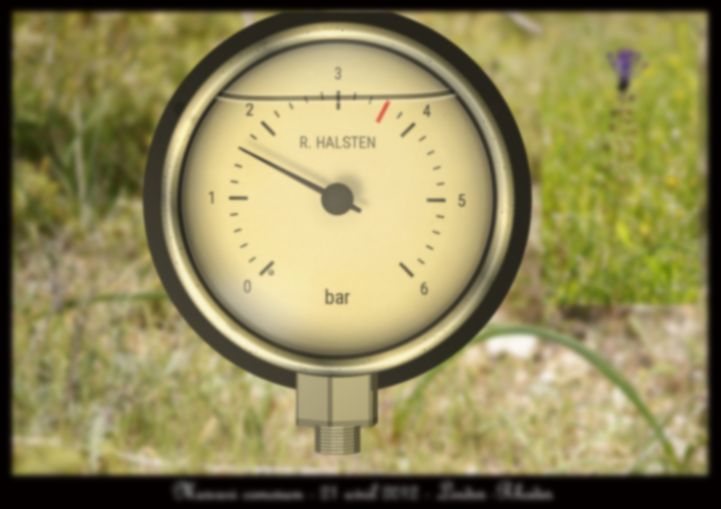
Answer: 1.6
